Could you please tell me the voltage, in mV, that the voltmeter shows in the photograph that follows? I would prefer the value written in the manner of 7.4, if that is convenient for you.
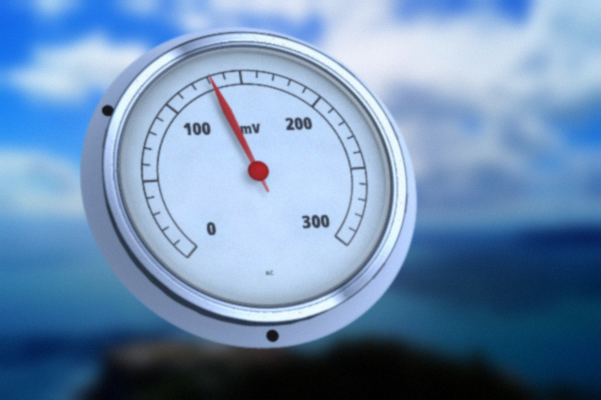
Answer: 130
